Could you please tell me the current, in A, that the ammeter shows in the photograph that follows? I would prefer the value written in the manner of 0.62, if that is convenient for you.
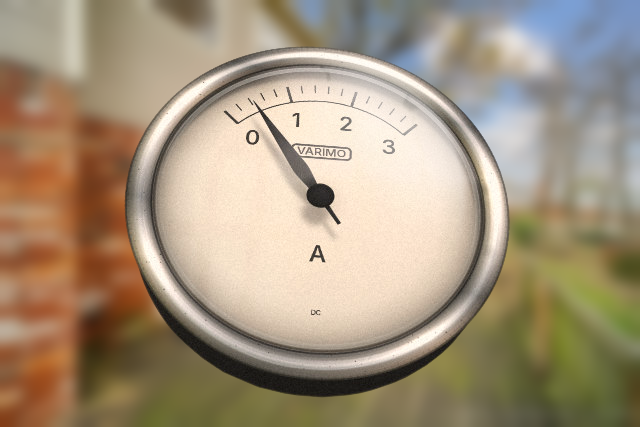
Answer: 0.4
